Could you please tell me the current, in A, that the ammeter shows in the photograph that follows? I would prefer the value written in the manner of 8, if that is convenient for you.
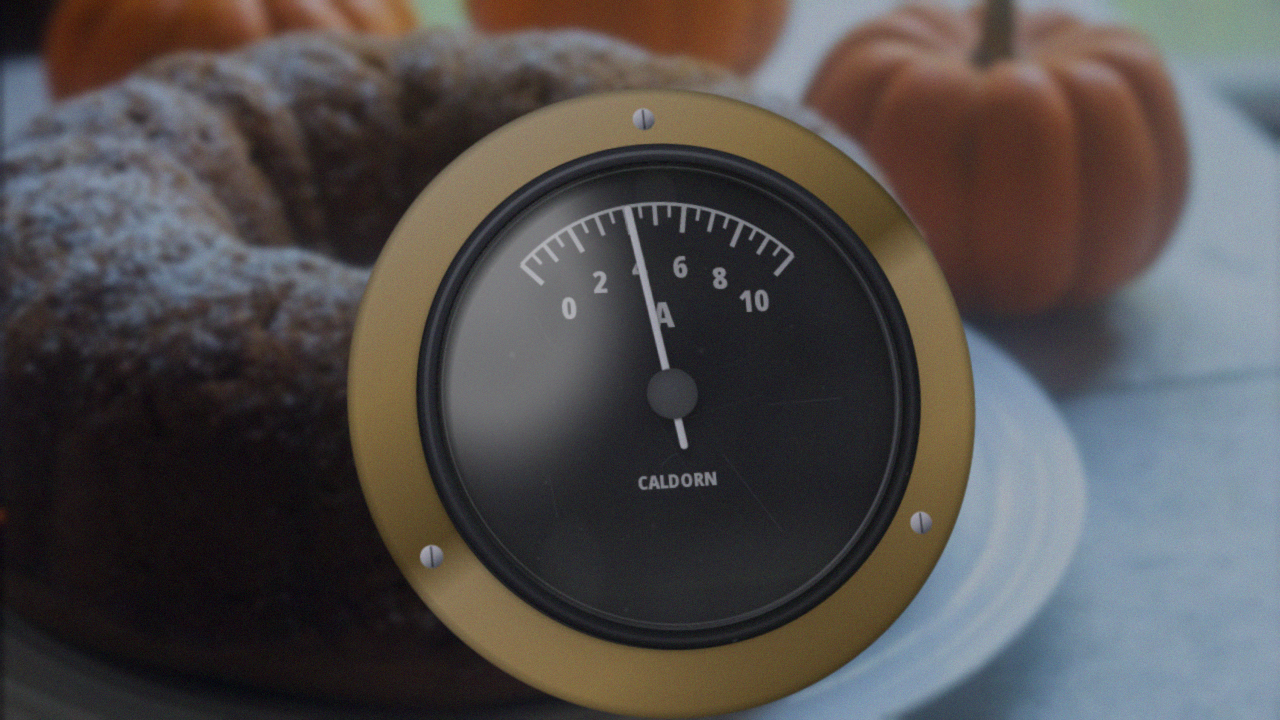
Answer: 4
